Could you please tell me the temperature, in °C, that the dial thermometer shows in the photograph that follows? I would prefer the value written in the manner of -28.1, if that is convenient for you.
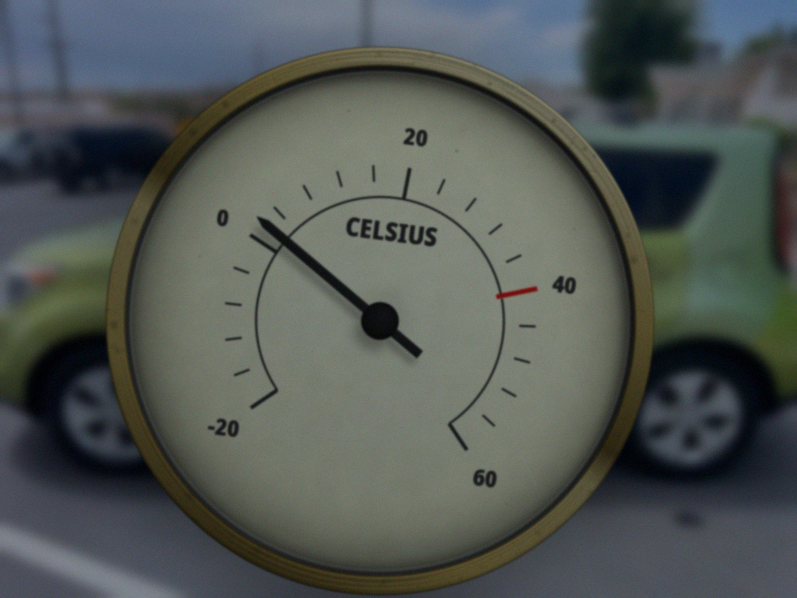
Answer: 2
